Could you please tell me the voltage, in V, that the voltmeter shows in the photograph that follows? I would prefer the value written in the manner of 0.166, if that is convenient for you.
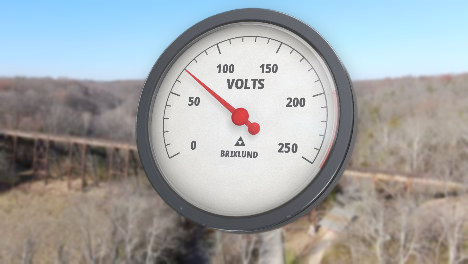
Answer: 70
